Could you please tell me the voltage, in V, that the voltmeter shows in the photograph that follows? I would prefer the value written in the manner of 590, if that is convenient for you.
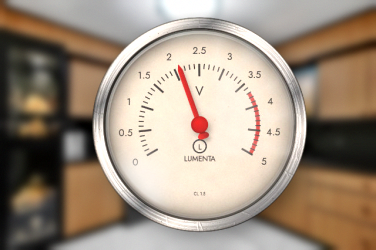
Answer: 2.1
